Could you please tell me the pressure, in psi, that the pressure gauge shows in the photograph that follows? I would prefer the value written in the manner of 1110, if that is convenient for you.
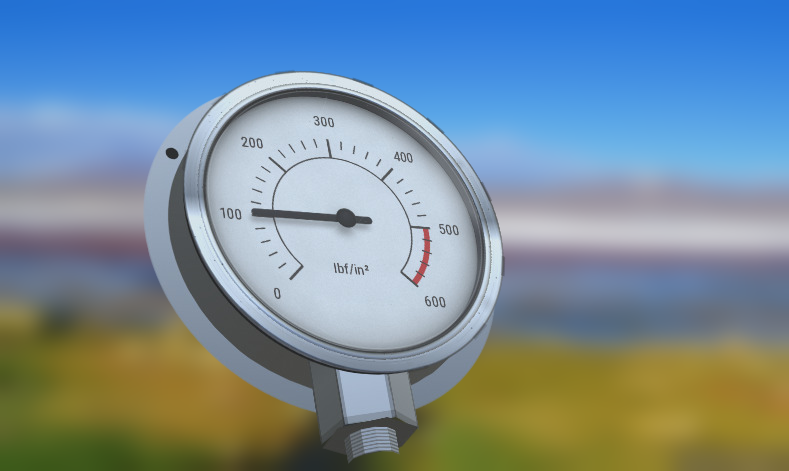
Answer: 100
